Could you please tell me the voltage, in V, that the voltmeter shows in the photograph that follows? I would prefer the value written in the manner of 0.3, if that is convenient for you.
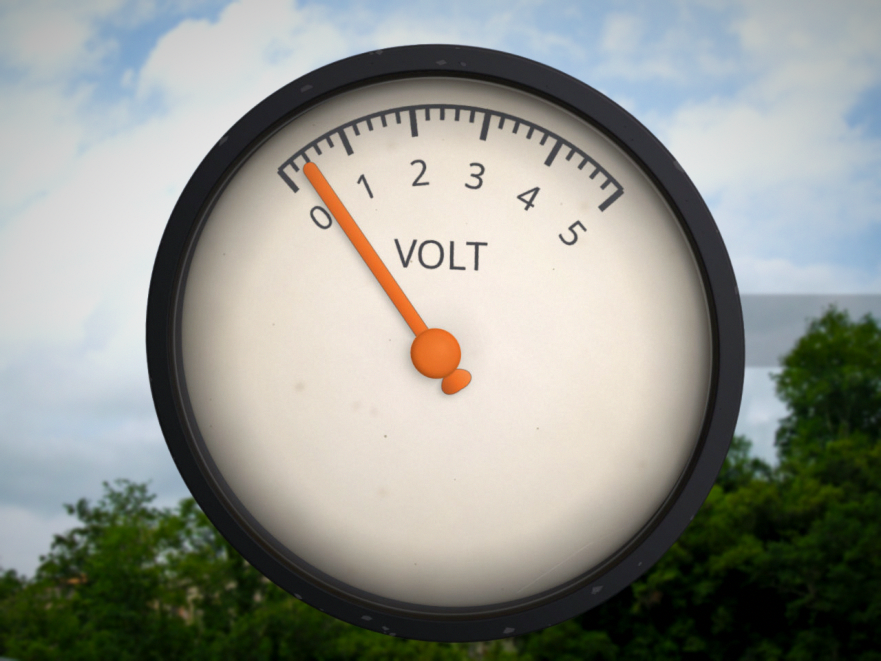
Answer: 0.4
